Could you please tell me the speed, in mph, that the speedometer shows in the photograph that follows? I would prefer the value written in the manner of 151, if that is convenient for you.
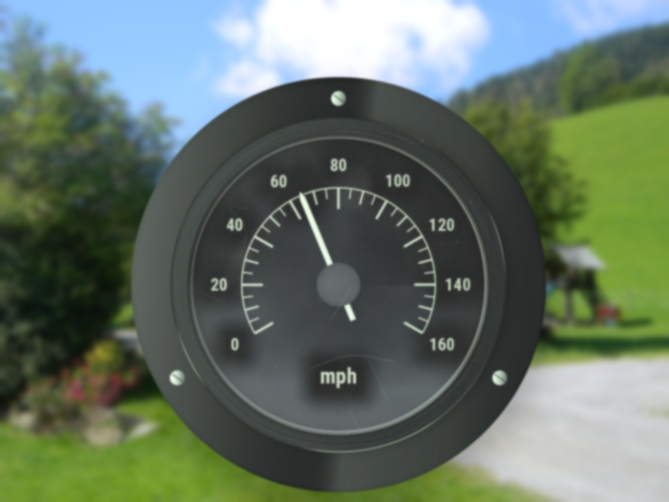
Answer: 65
